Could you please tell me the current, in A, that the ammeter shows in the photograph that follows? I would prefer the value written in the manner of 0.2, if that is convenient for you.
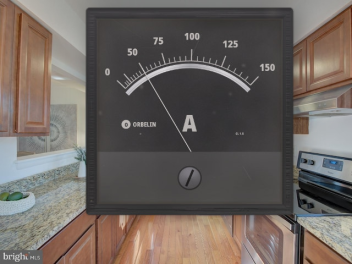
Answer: 50
